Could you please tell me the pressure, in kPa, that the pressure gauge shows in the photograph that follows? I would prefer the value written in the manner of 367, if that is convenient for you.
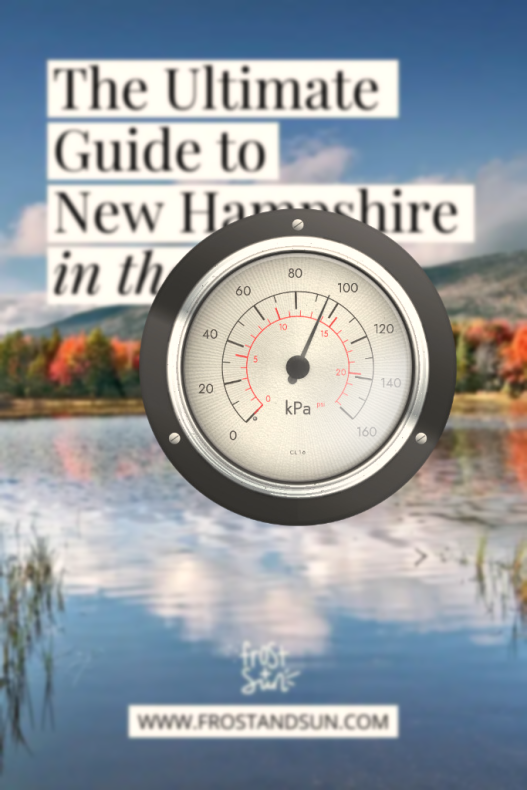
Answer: 95
